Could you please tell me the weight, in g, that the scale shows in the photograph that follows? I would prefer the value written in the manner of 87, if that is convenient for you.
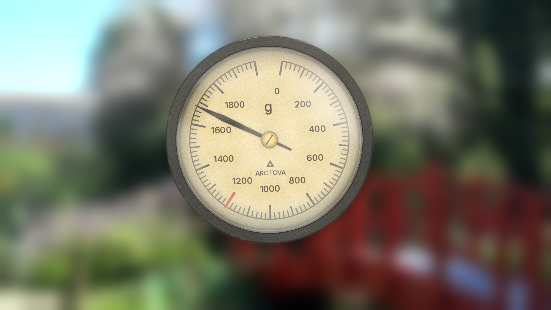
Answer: 1680
